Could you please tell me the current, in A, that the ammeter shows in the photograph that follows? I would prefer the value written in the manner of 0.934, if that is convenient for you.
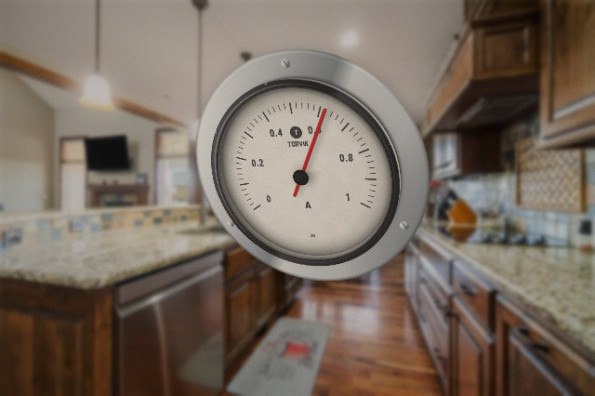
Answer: 0.62
